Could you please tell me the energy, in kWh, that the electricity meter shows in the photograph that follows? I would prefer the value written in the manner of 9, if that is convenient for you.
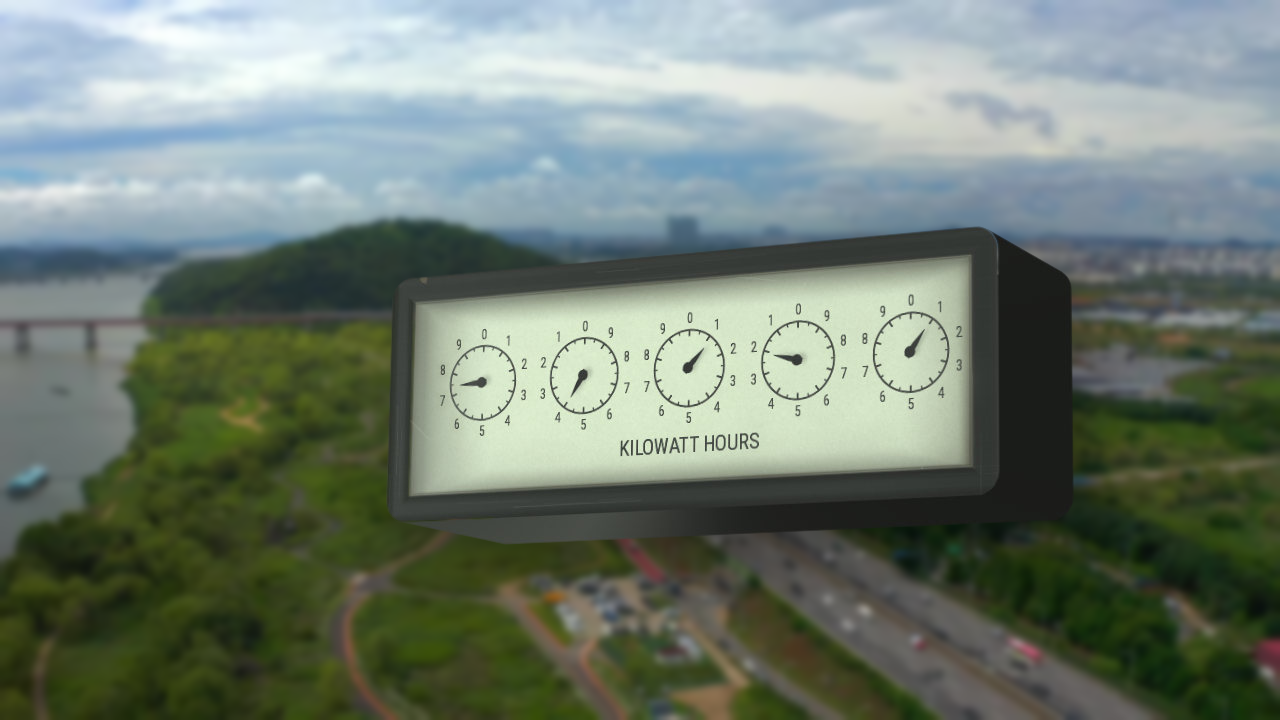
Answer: 74121
